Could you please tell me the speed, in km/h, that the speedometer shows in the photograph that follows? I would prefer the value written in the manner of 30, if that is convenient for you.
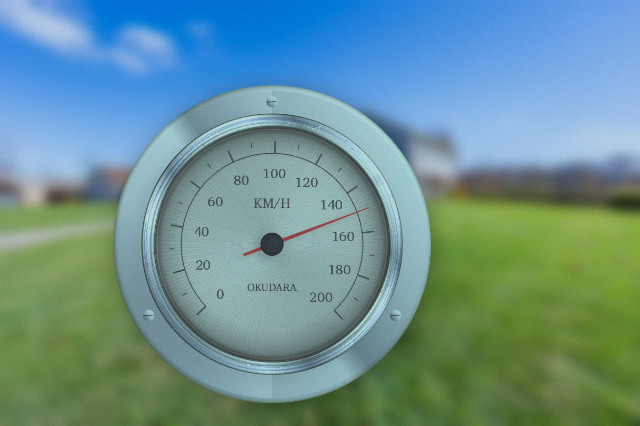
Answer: 150
